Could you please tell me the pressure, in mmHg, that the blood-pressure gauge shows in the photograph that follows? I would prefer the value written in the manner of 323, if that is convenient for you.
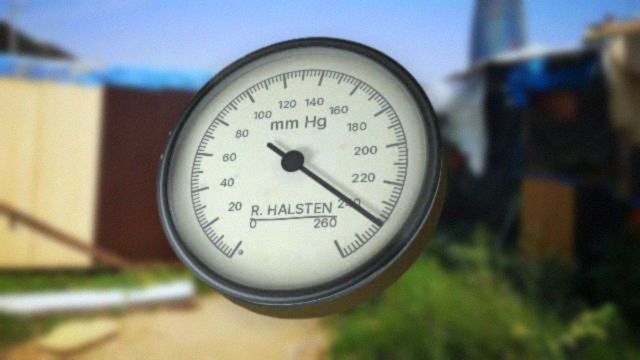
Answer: 240
